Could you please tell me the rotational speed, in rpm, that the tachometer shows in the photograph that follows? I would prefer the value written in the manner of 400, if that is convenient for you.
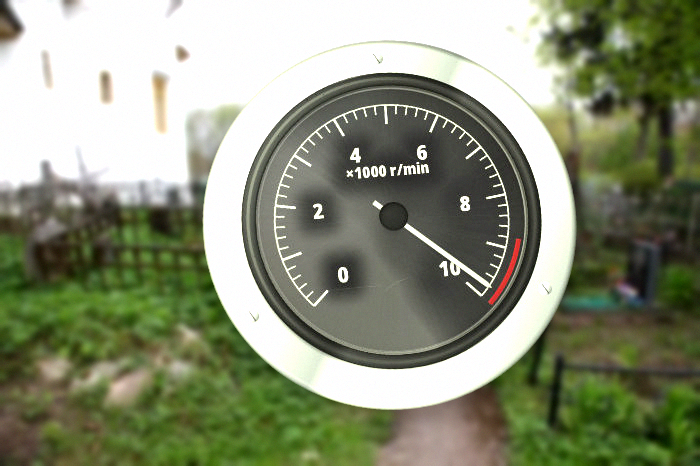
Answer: 9800
